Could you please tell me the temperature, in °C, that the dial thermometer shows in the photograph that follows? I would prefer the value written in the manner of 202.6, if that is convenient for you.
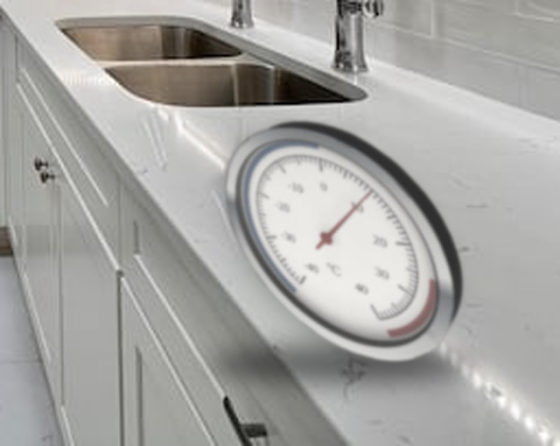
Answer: 10
